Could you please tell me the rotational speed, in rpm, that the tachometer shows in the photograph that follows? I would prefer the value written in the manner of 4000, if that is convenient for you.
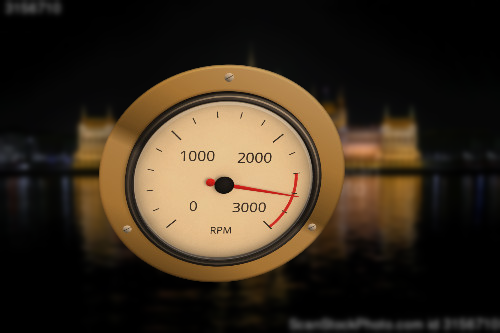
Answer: 2600
